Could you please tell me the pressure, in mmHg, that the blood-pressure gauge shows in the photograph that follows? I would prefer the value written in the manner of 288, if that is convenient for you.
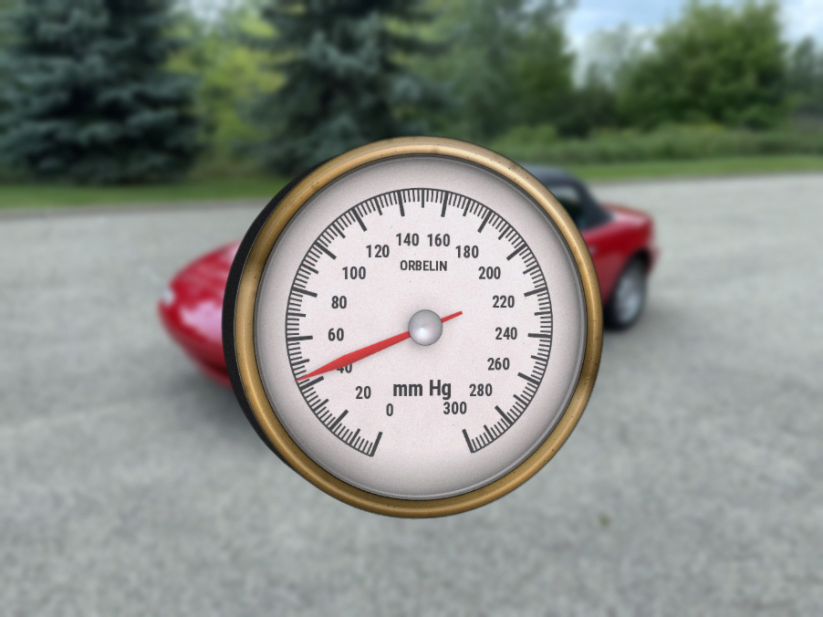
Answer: 44
